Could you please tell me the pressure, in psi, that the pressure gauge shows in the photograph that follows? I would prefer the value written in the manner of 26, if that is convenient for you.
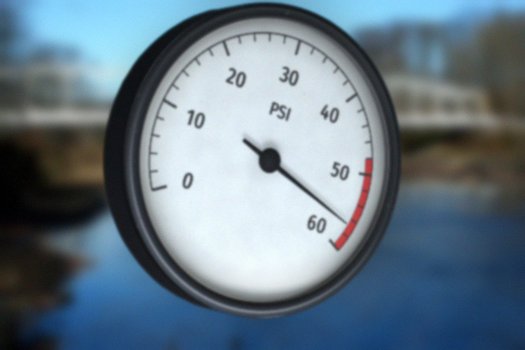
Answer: 57
